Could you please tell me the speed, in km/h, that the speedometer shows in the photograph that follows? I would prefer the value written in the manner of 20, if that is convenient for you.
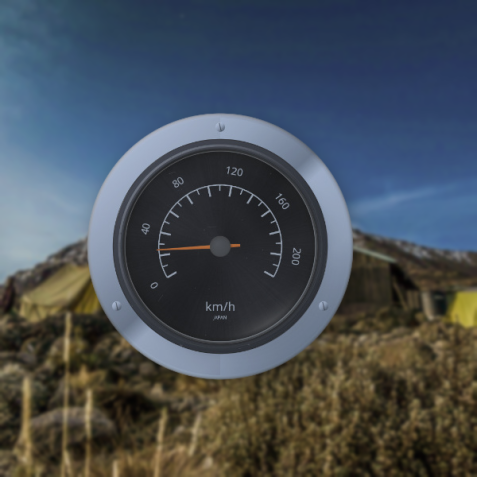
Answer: 25
